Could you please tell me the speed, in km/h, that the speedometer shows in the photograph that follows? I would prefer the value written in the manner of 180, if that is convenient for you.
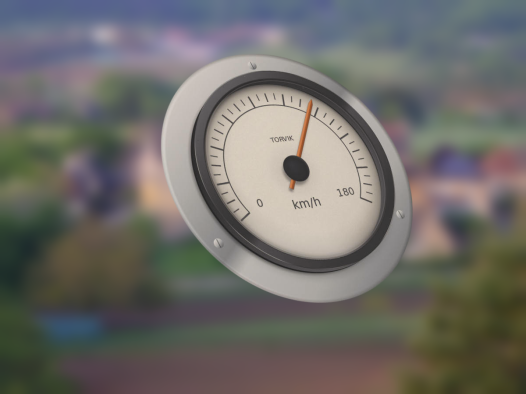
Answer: 115
